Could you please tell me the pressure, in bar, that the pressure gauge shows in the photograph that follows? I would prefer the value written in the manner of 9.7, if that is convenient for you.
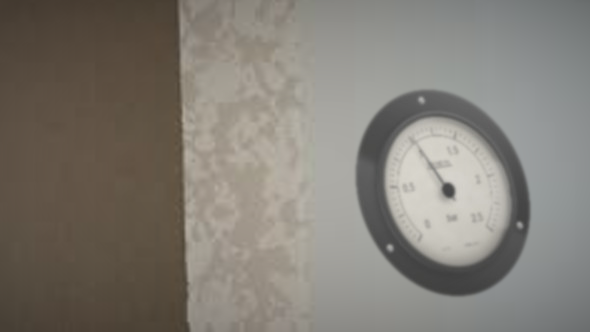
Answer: 1
